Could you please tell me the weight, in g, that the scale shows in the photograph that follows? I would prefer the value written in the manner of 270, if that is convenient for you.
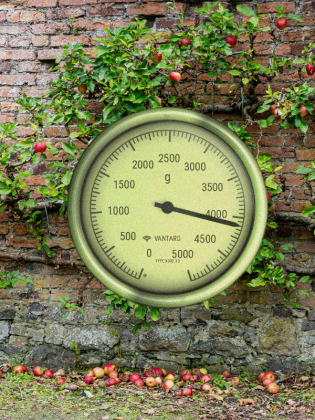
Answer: 4100
